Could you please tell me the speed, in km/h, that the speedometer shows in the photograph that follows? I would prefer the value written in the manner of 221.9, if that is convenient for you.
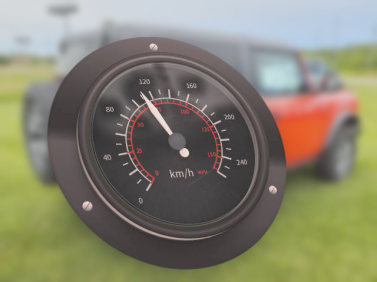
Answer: 110
